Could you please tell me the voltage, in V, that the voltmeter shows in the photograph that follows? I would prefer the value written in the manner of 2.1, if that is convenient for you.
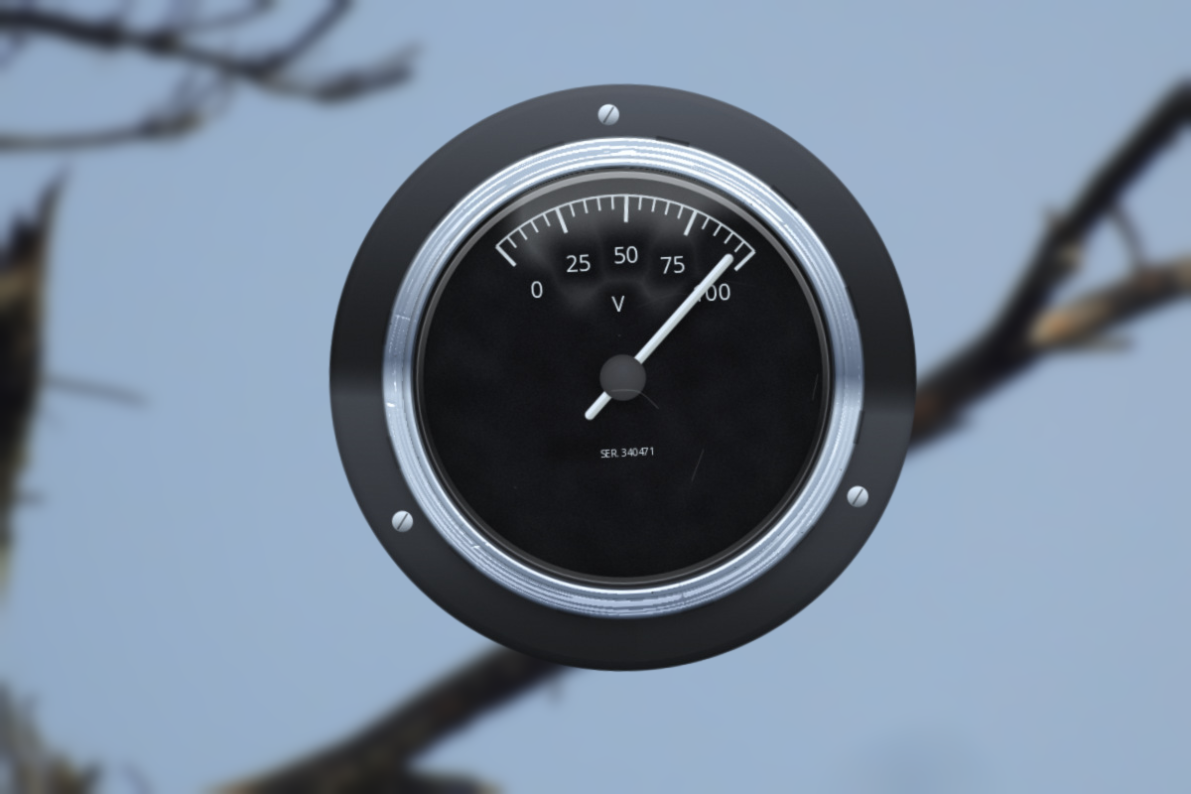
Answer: 95
